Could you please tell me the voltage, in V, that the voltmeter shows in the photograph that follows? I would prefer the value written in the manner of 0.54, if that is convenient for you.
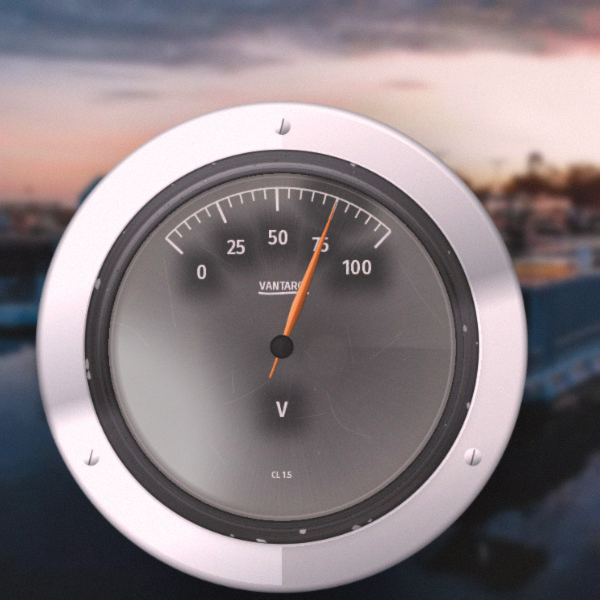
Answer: 75
